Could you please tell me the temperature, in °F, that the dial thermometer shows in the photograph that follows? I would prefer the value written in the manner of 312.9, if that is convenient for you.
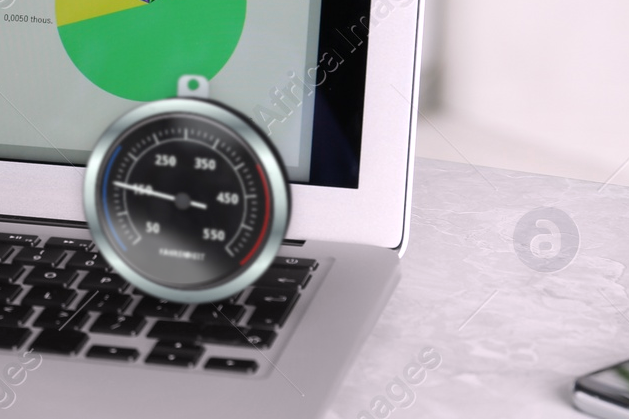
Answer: 150
